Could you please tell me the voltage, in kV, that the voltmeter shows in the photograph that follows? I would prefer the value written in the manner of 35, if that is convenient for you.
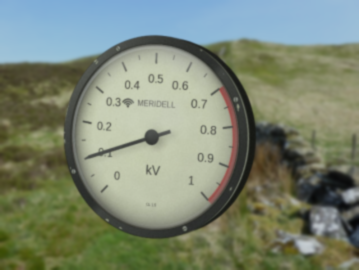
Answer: 0.1
